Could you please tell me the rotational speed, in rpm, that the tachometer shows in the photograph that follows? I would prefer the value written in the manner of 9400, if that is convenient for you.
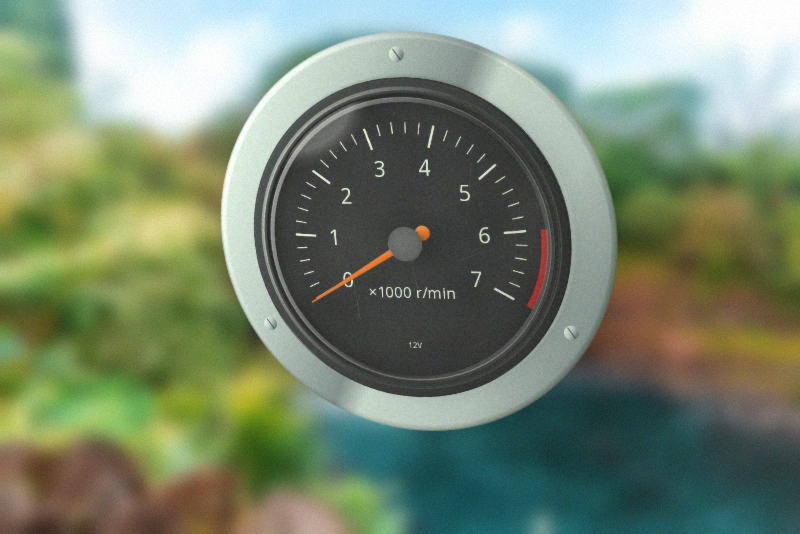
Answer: 0
